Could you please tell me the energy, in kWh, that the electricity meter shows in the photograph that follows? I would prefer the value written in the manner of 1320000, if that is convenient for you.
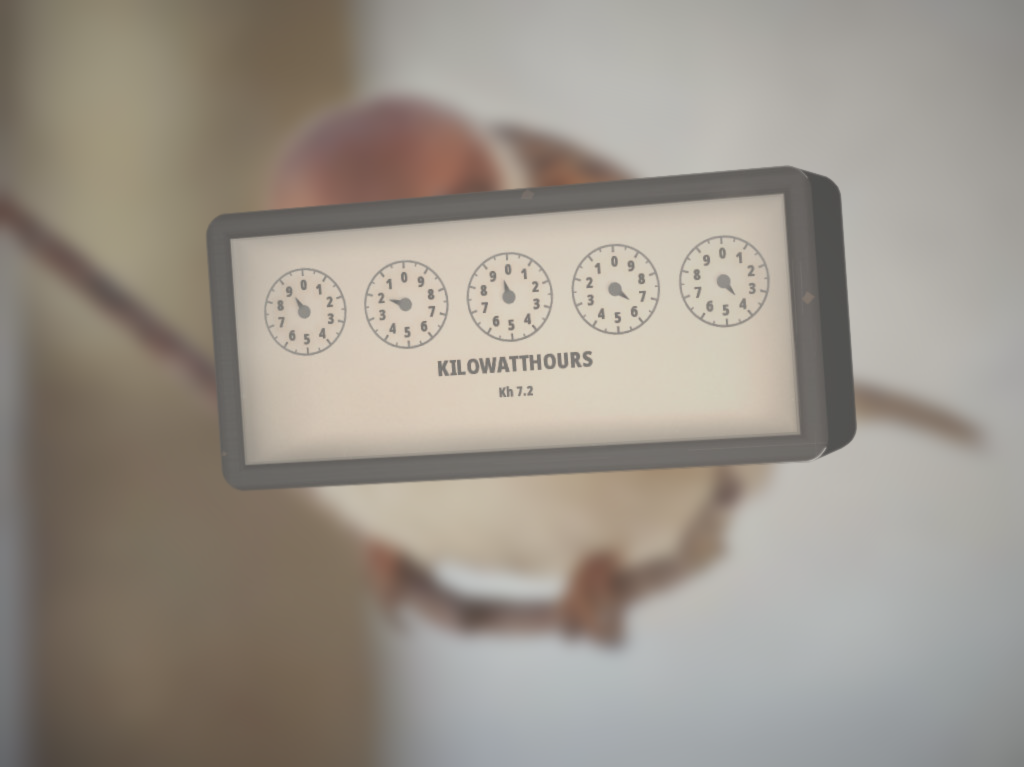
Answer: 91964
